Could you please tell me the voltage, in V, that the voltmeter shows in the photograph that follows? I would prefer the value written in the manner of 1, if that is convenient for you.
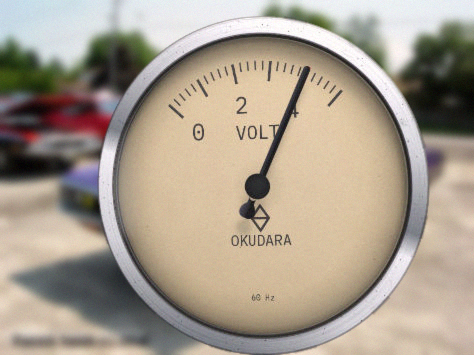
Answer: 4
